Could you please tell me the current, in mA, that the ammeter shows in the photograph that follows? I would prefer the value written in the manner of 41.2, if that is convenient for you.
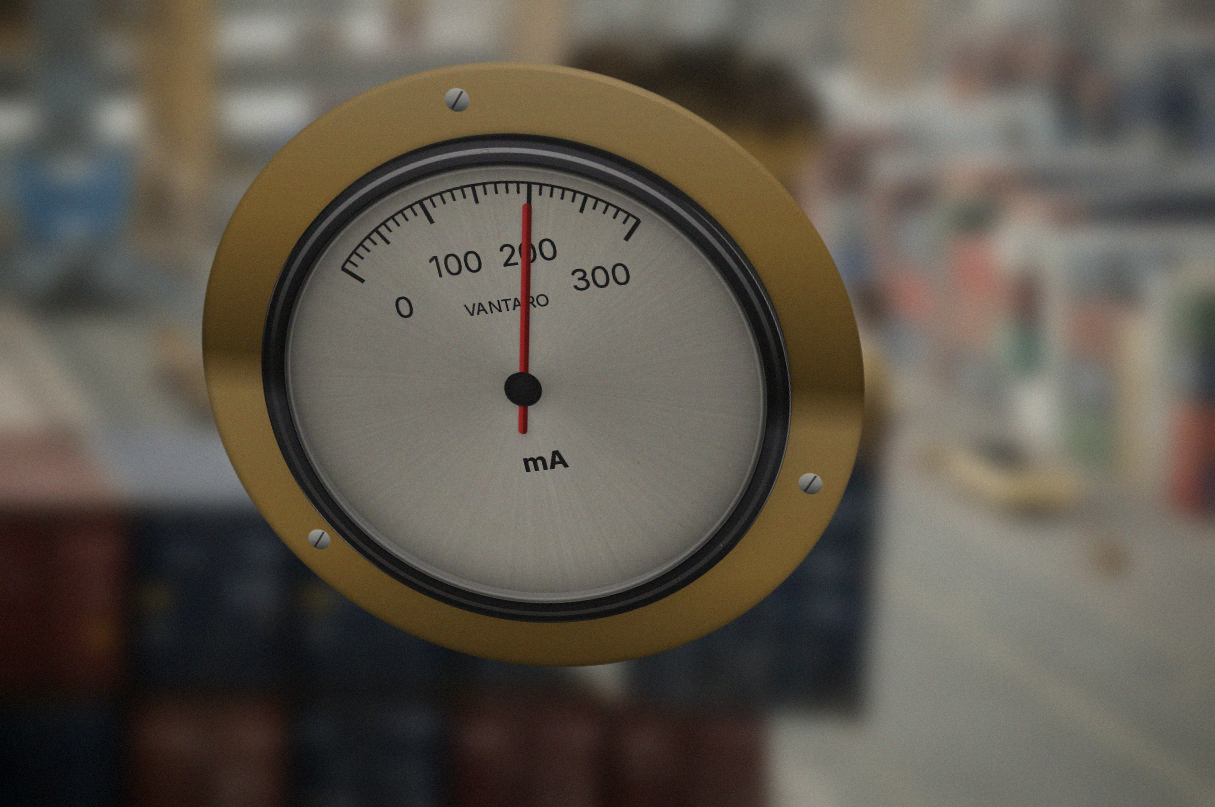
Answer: 200
